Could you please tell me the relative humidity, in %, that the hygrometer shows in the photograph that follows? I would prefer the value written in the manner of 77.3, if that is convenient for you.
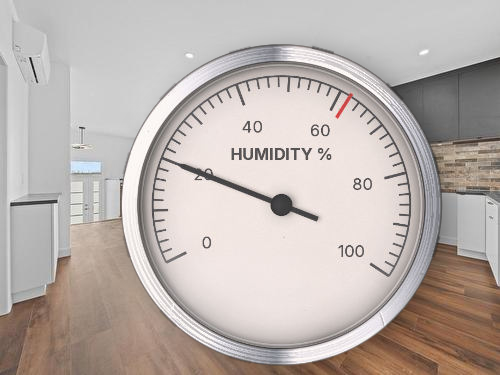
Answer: 20
